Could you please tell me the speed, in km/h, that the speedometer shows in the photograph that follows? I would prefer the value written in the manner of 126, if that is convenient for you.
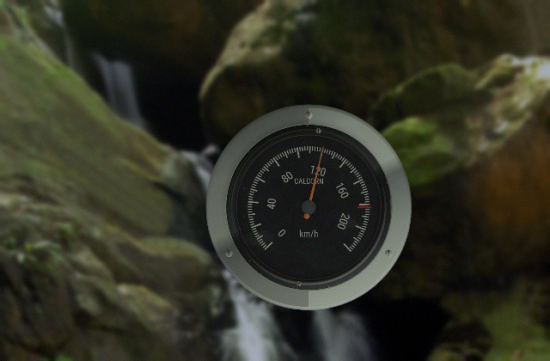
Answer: 120
